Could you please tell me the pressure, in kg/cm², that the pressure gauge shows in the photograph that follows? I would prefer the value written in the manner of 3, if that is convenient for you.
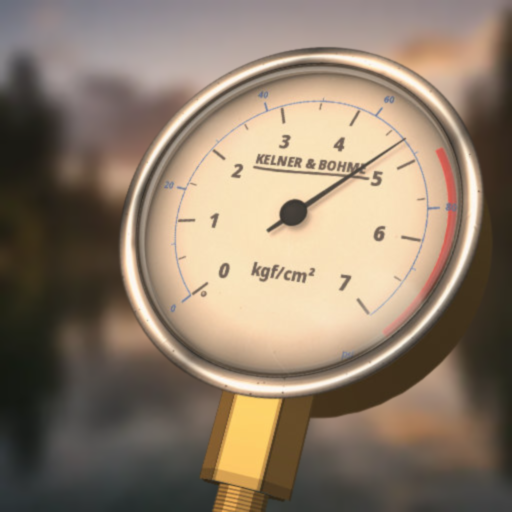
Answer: 4.75
